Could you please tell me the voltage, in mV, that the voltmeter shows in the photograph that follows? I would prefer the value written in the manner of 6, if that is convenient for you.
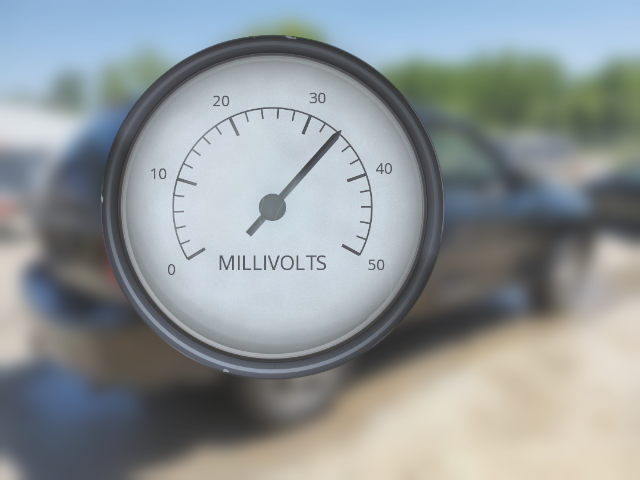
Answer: 34
